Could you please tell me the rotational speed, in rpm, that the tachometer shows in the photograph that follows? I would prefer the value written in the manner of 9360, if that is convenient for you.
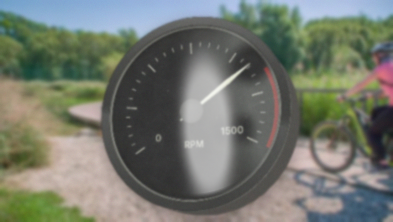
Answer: 1100
